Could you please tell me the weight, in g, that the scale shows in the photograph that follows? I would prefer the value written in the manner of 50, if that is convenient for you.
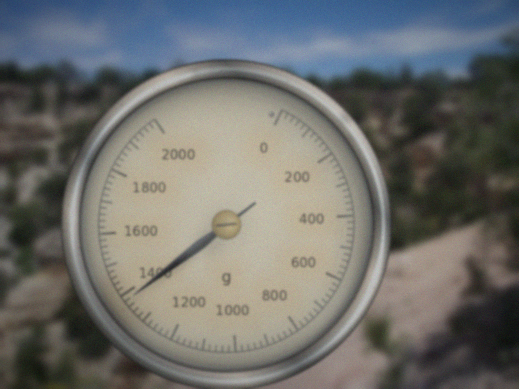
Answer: 1380
